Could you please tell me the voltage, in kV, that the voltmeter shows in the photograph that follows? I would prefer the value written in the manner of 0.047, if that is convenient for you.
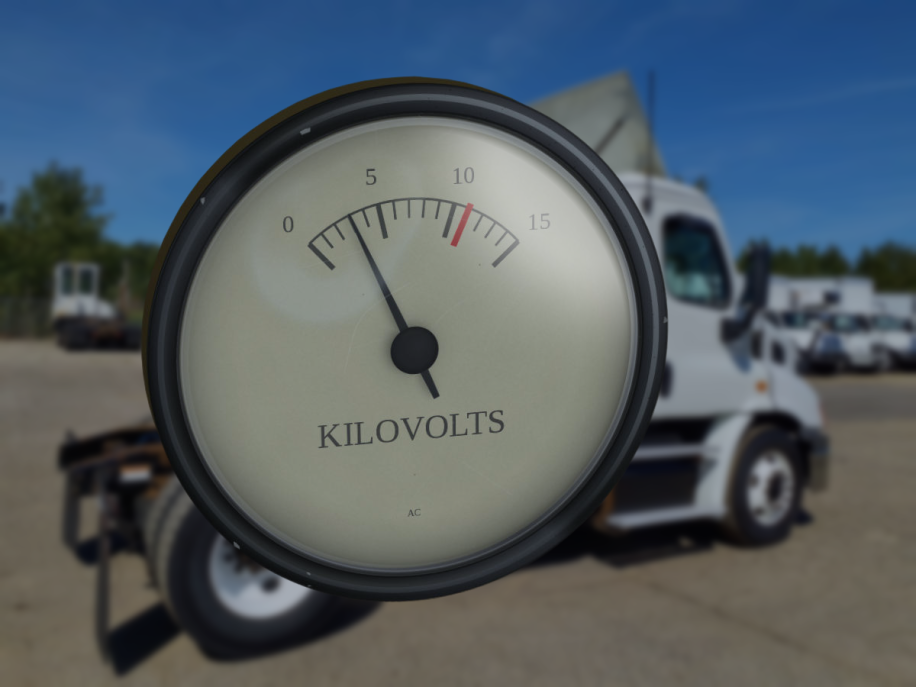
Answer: 3
